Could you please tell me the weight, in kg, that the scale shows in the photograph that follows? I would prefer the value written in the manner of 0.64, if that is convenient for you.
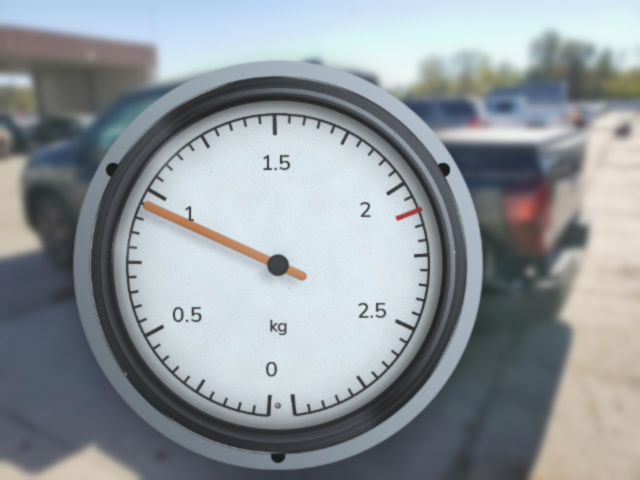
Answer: 0.95
